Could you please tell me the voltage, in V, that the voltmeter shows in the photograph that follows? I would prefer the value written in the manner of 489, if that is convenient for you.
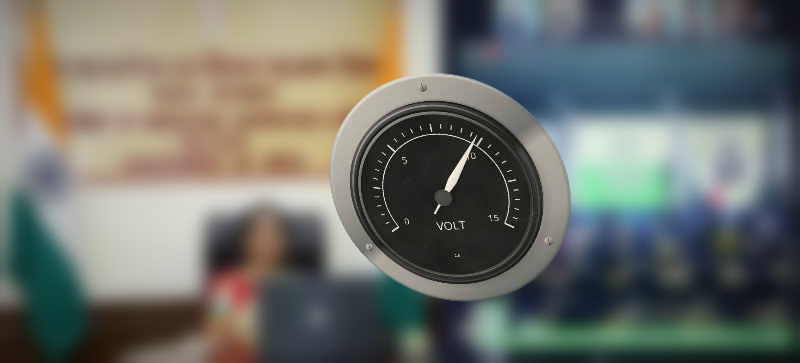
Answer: 9.75
